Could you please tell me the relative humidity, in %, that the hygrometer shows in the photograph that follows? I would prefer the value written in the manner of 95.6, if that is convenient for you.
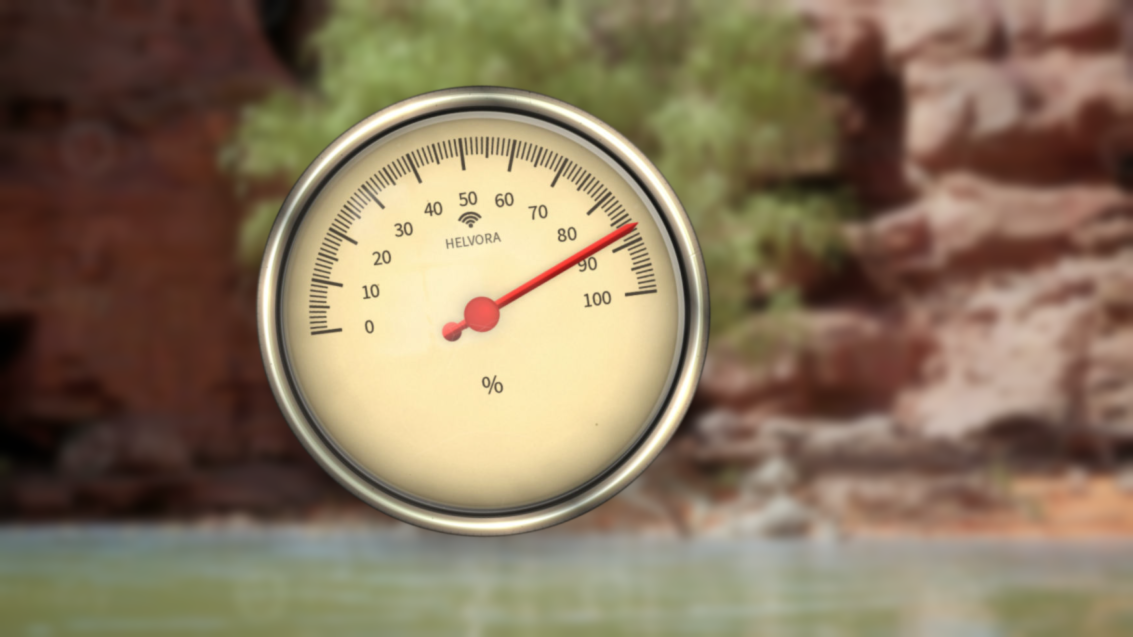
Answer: 87
